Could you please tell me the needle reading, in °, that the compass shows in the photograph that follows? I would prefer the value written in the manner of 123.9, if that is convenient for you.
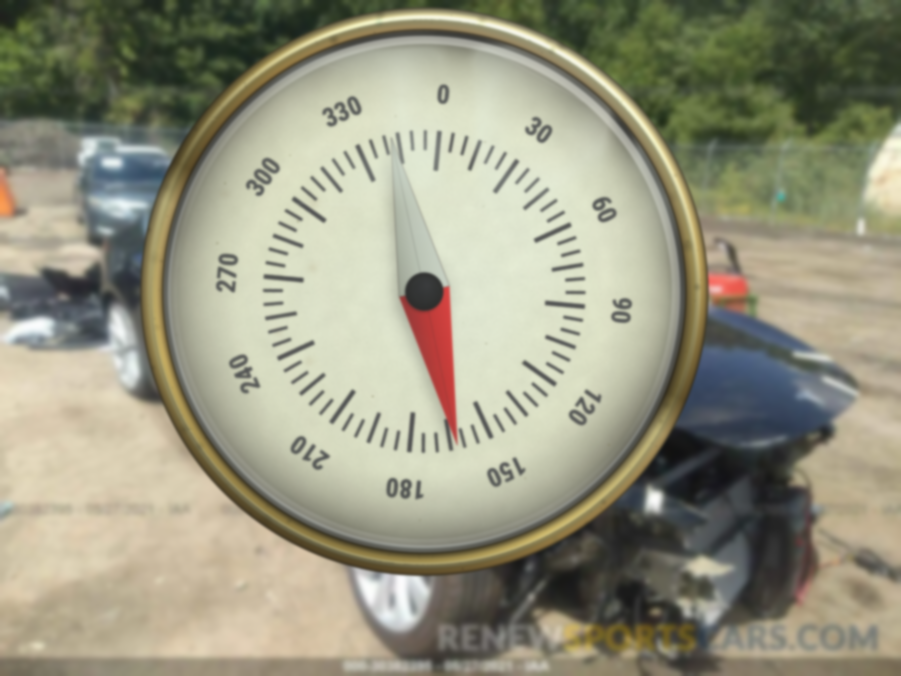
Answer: 162.5
